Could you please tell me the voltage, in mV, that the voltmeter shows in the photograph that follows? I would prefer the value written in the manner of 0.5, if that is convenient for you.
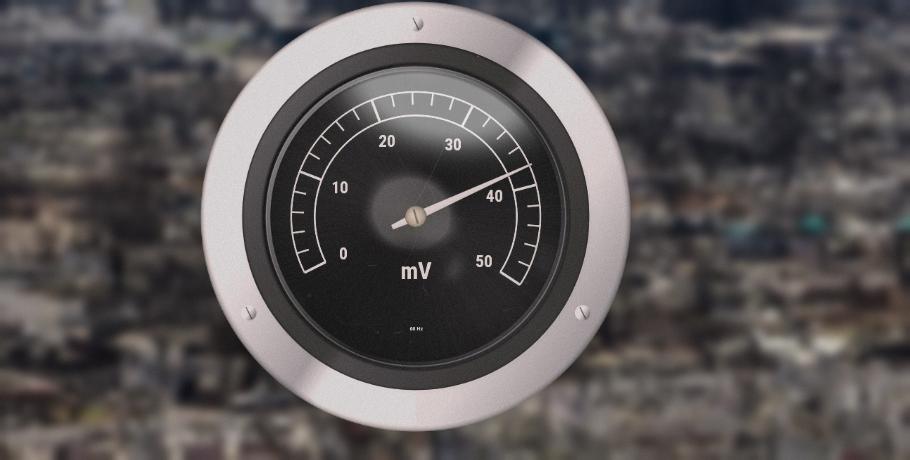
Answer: 38
